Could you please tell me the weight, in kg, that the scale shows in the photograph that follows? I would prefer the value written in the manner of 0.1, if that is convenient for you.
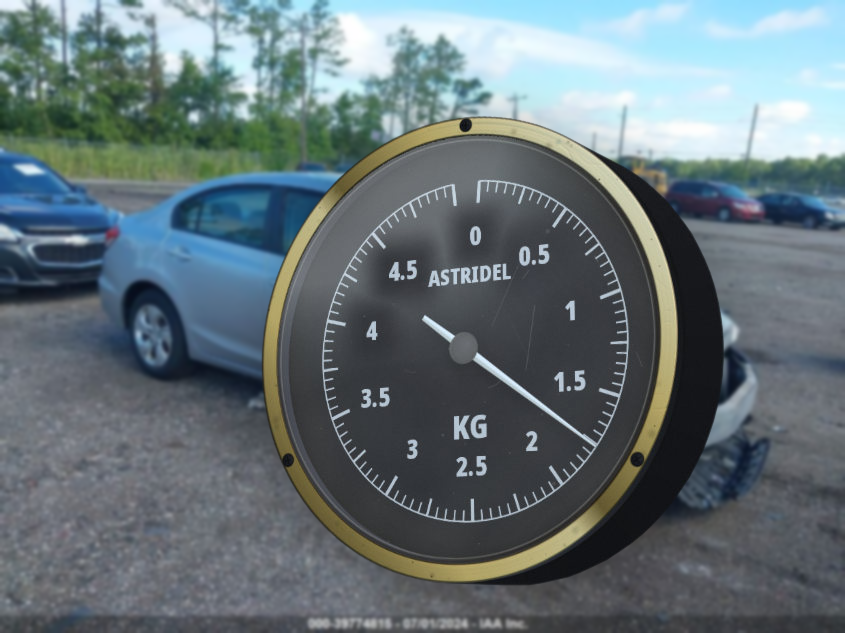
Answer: 1.75
